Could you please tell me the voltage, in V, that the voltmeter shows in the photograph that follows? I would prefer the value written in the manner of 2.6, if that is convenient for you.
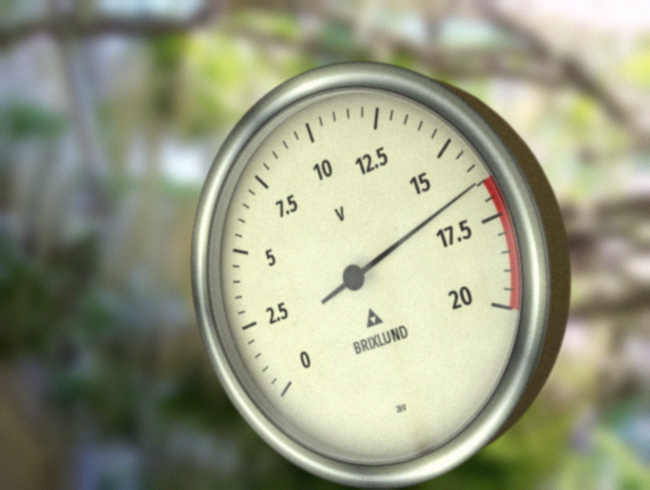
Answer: 16.5
